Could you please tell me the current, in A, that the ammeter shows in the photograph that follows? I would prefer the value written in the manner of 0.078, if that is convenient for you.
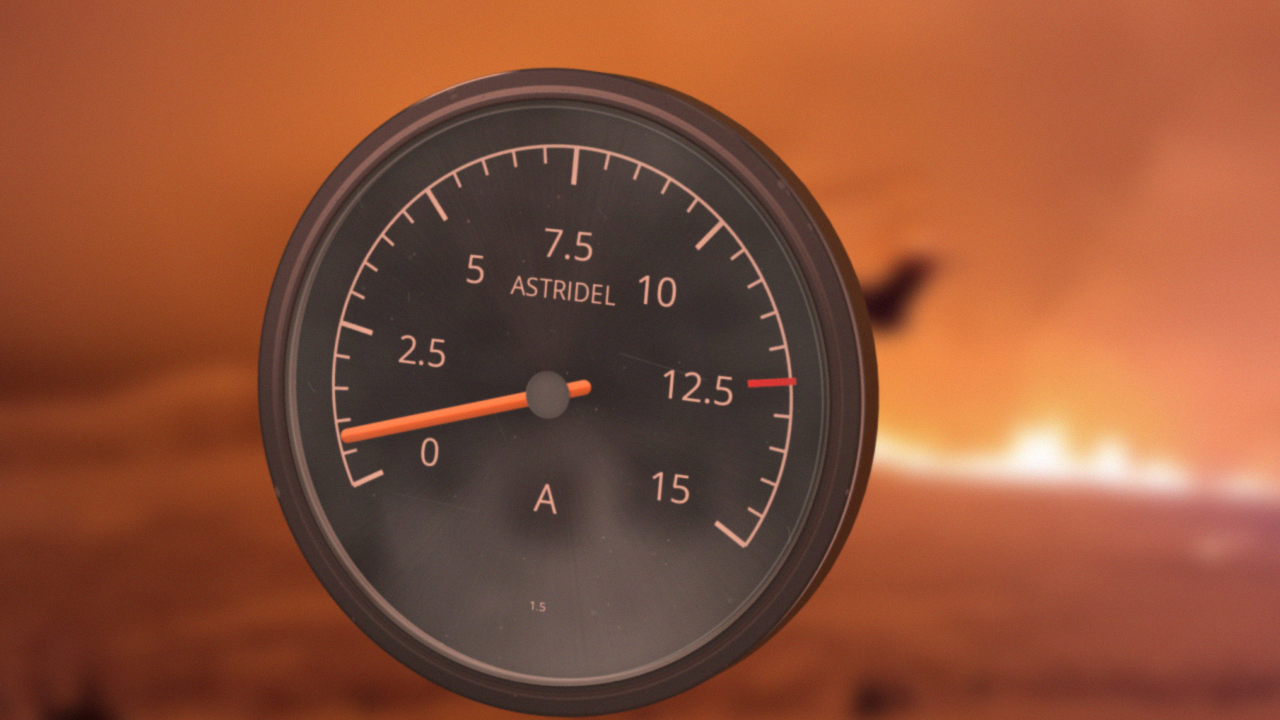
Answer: 0.75
